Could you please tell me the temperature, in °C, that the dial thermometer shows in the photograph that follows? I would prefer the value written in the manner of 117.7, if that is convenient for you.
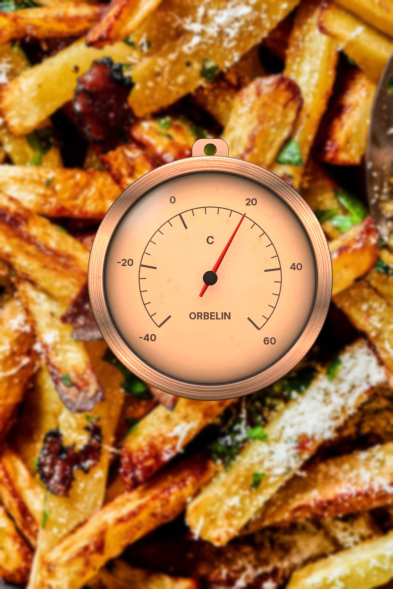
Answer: 20
